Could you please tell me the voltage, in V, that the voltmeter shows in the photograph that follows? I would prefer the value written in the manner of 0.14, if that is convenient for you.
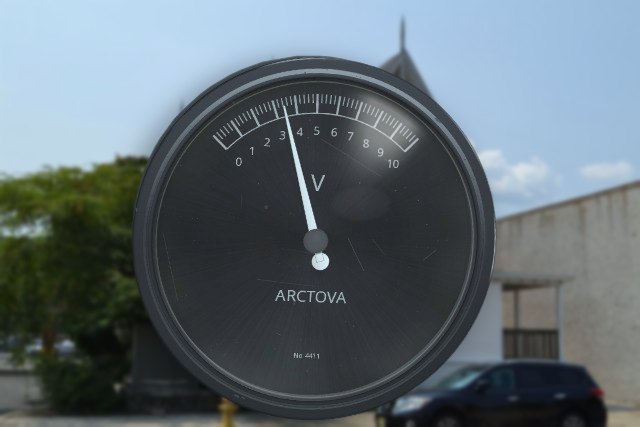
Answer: 3.4
